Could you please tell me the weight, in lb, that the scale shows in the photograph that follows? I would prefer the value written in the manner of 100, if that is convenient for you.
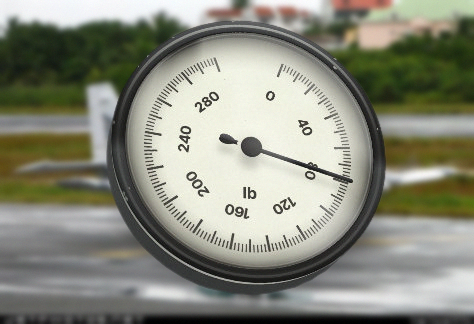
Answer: 80
